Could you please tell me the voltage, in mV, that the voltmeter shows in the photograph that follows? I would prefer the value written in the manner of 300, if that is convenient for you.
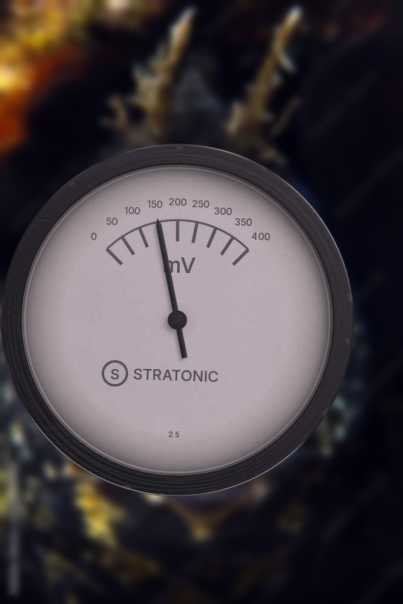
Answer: 150
